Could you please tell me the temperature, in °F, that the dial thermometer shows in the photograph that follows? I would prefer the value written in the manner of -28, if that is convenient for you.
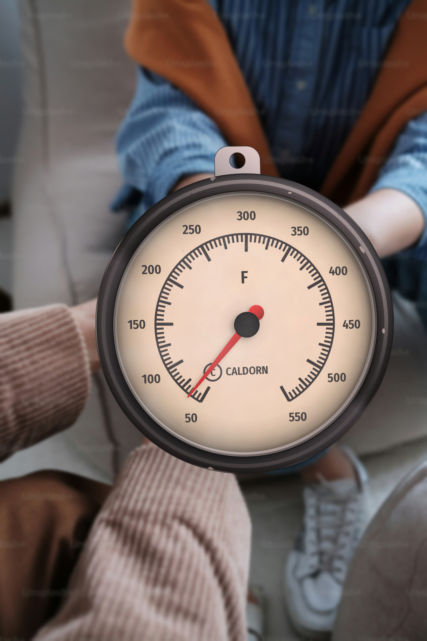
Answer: 65
